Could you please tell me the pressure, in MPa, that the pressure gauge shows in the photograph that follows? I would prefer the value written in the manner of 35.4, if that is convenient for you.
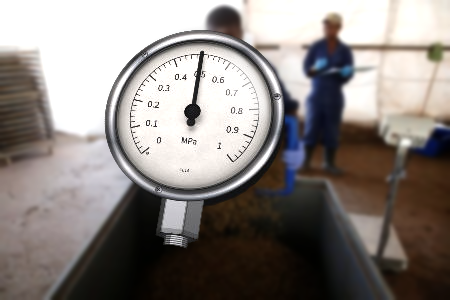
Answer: 0.5
